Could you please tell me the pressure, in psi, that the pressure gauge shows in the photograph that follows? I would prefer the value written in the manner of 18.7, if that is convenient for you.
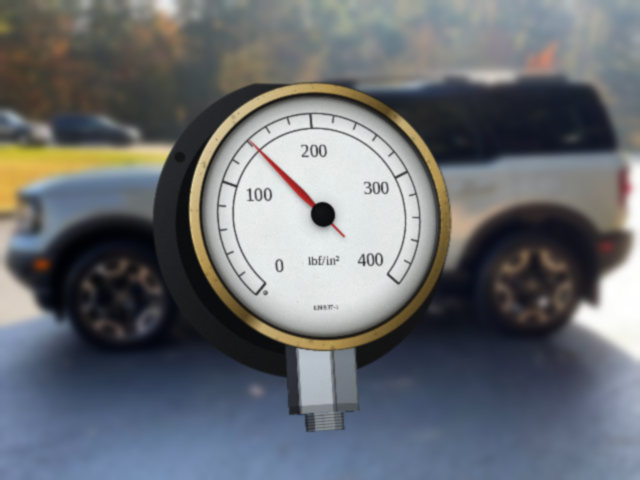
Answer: 140
